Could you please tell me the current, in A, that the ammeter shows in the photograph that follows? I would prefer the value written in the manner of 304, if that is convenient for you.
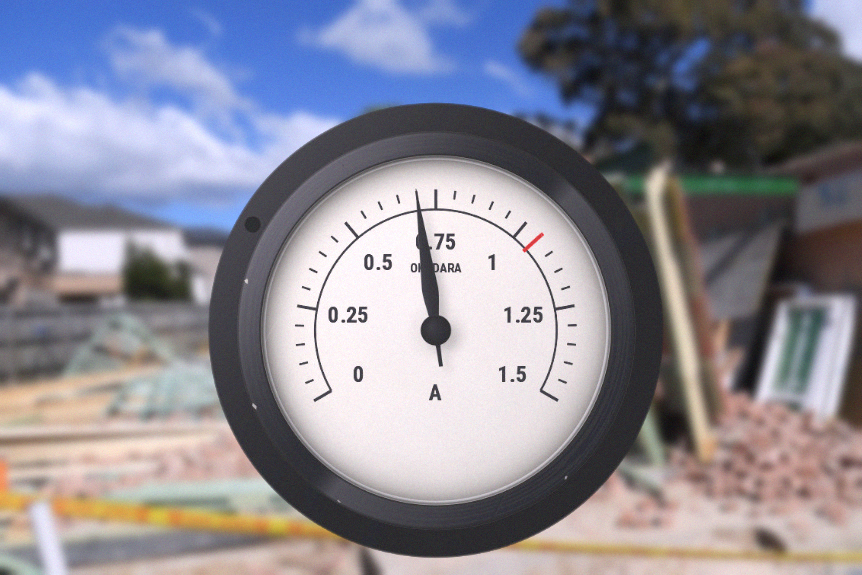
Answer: 0.7
